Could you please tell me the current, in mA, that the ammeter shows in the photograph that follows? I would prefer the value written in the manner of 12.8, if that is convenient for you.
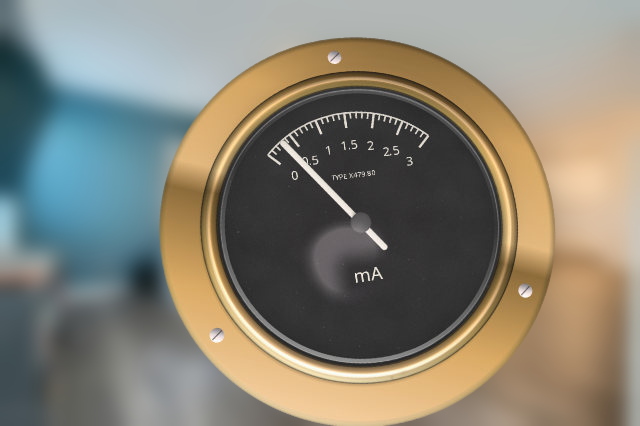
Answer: 0.3
